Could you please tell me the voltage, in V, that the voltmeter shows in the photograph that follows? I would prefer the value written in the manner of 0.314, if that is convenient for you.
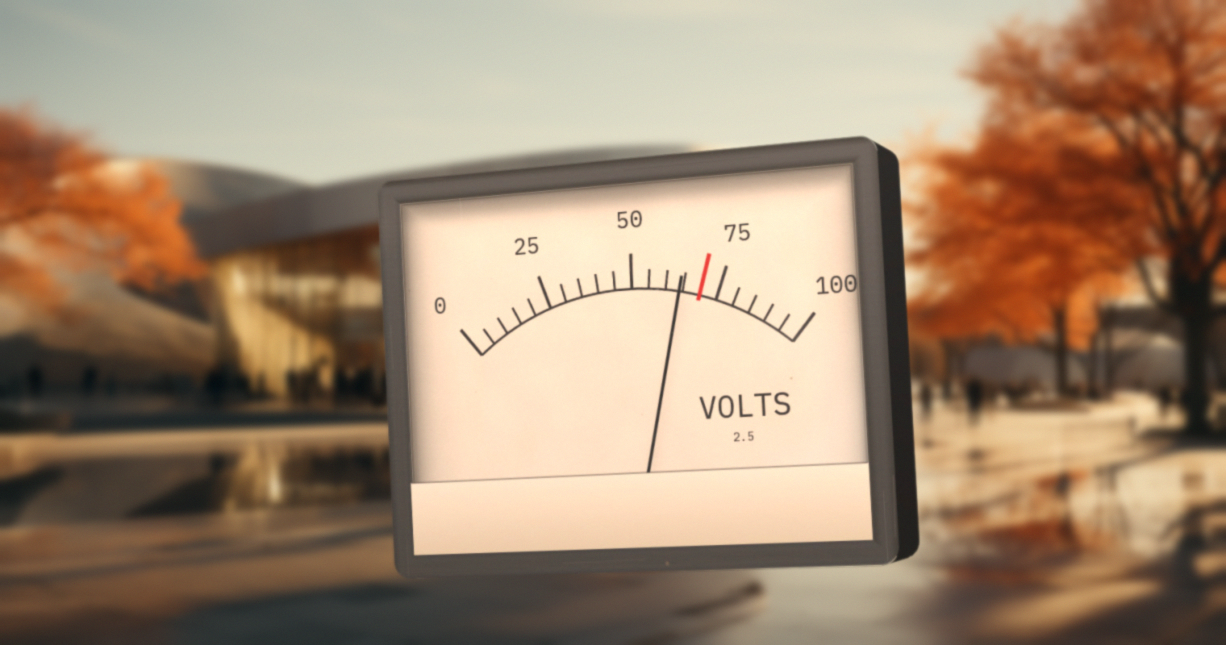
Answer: 65
